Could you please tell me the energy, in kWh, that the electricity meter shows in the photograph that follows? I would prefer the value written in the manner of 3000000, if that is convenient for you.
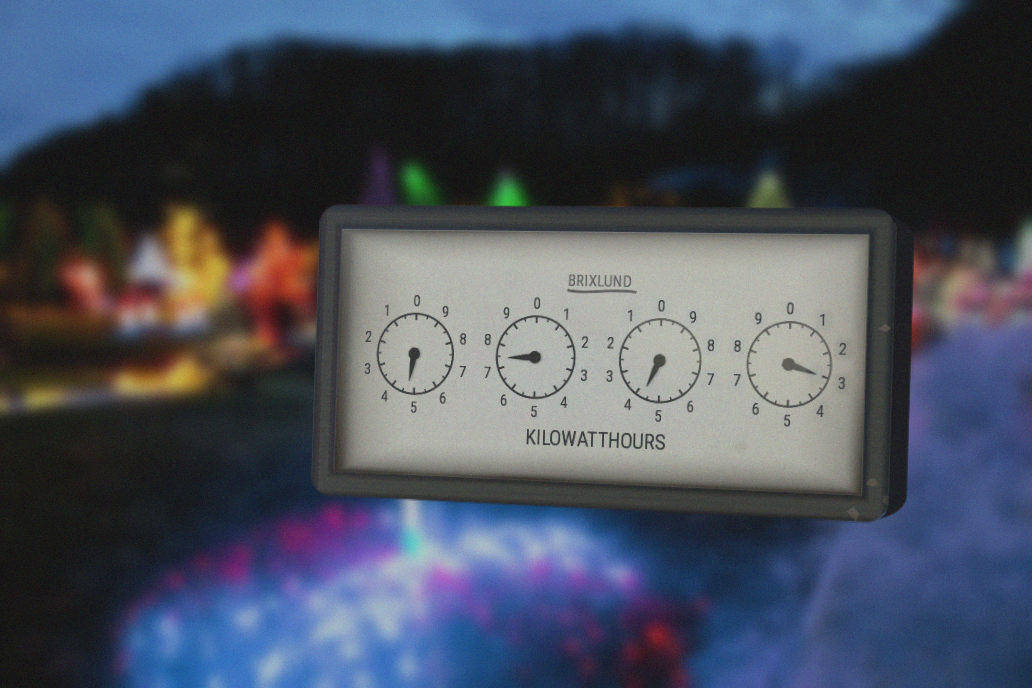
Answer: 4743
